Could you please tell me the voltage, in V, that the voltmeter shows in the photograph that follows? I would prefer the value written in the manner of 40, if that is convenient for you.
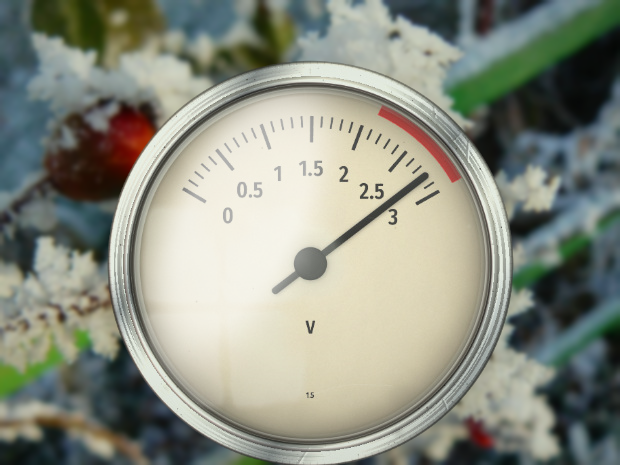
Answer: 2.8
